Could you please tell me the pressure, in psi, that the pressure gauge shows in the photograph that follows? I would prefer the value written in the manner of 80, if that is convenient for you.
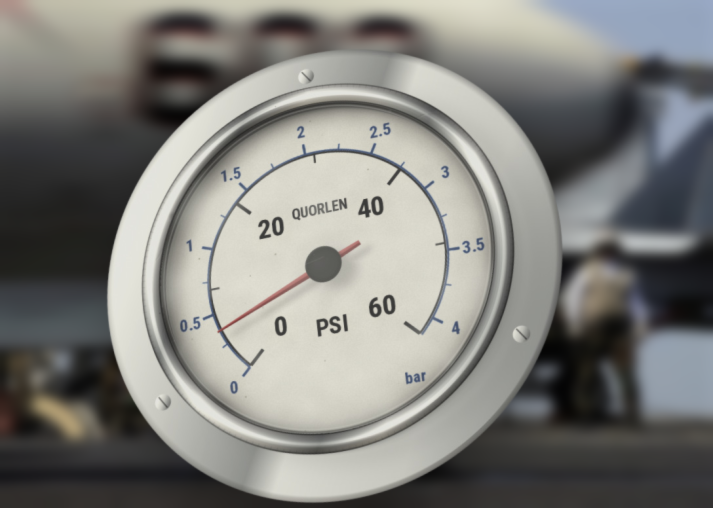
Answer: 5
